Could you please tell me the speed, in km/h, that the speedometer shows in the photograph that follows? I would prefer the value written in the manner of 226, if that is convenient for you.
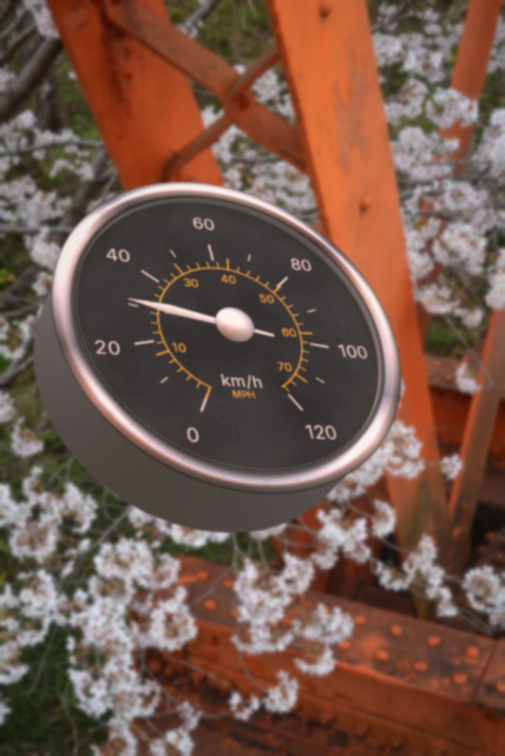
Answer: 30
